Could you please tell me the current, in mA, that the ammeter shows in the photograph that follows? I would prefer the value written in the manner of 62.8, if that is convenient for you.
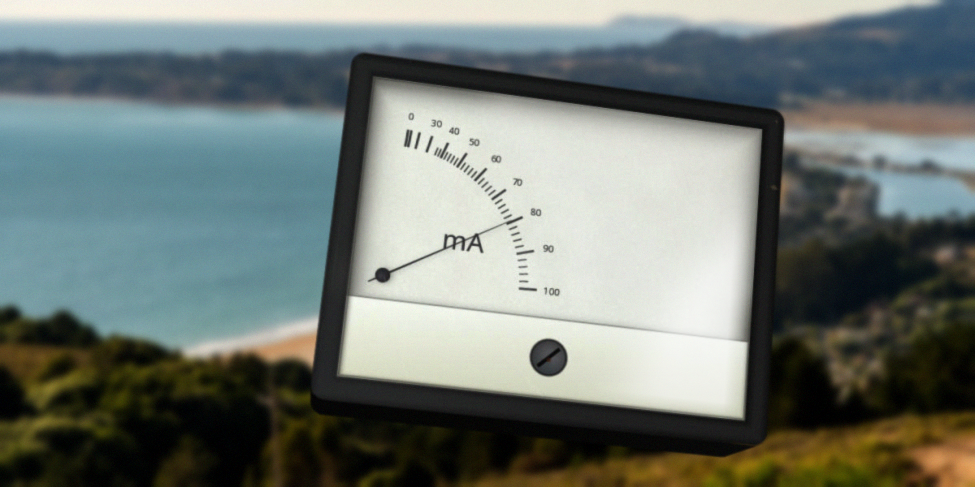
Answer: 80
